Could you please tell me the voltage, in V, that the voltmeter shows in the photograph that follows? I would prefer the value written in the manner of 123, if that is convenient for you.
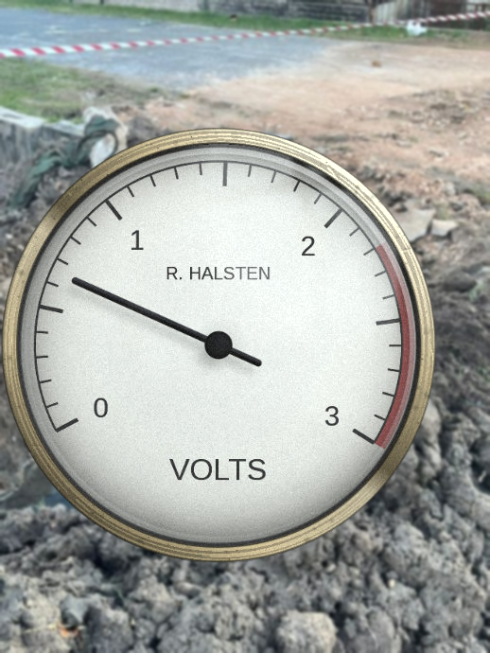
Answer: 0.65
